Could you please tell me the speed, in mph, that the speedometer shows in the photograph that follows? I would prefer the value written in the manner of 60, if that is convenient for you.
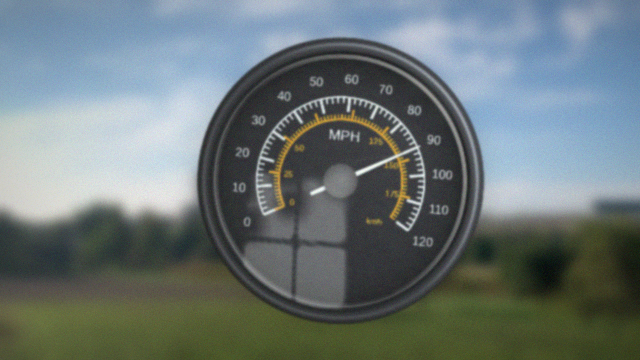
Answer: 90
